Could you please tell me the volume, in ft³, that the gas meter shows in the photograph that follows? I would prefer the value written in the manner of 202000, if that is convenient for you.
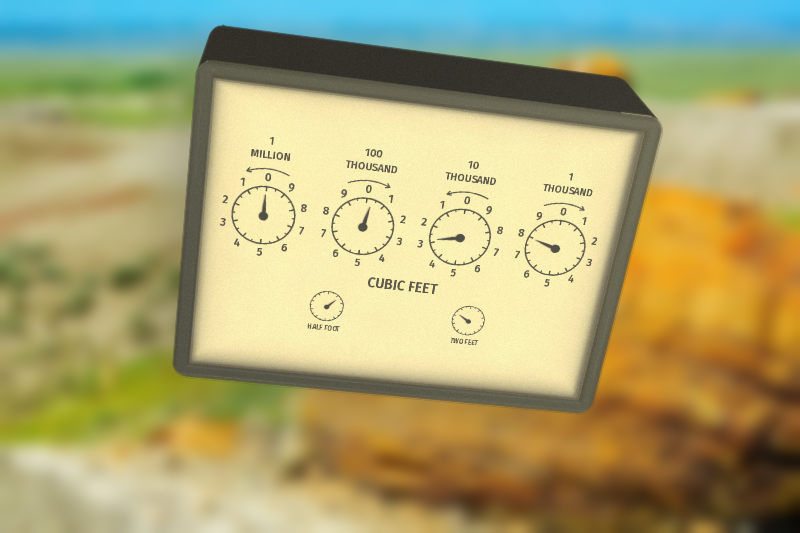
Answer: 2800
